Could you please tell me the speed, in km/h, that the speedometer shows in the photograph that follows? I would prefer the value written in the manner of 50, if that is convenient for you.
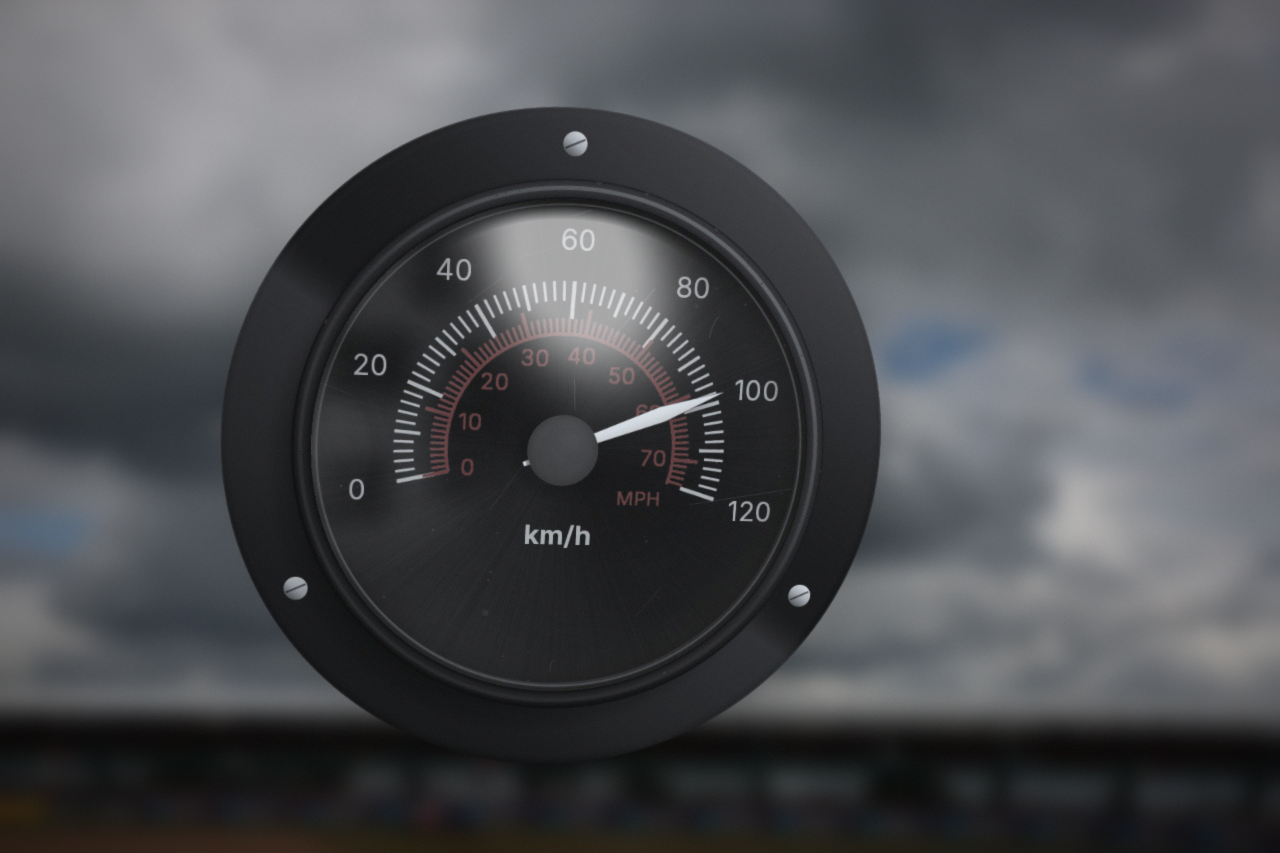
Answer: 98
